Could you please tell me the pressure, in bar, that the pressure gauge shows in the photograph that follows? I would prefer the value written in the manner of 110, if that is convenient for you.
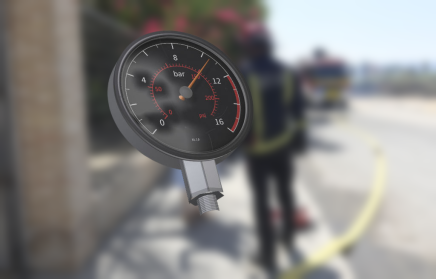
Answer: 10.5
